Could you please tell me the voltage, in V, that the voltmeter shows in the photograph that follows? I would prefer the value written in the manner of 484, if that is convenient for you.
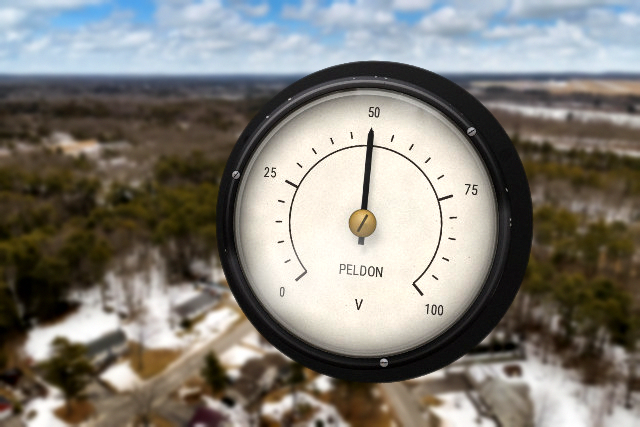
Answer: 50
